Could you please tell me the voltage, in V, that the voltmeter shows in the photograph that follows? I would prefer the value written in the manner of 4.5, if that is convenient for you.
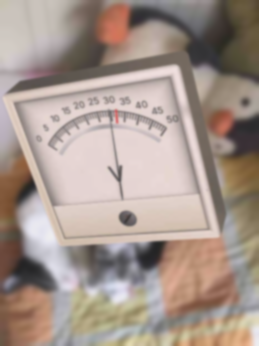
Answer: 30
